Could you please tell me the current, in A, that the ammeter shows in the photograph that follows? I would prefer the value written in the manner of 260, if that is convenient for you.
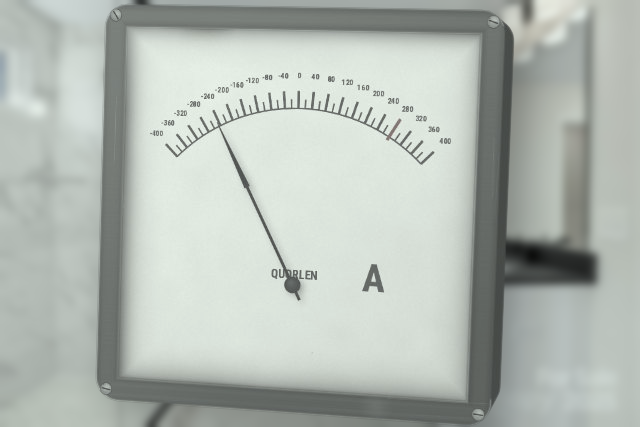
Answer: -240
